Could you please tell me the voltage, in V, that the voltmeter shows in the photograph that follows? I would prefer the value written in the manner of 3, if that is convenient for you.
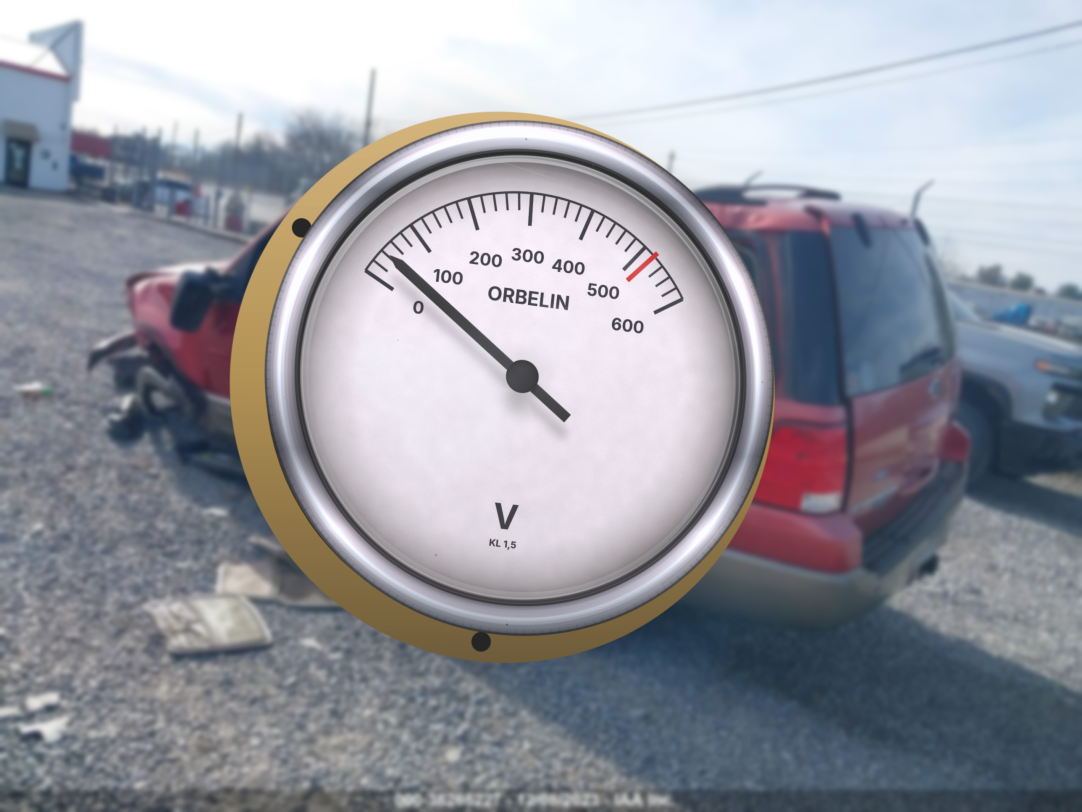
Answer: 40
